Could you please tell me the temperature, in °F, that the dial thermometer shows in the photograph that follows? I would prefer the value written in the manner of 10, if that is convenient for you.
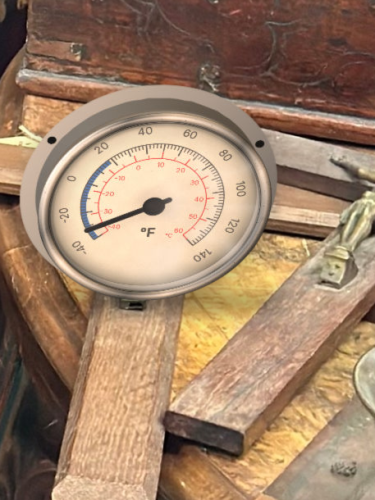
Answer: -30
